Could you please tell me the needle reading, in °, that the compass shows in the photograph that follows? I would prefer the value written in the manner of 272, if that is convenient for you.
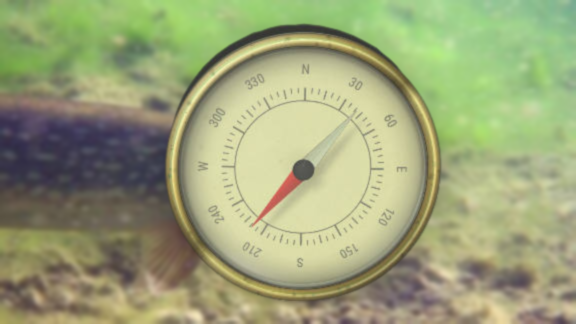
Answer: 220
